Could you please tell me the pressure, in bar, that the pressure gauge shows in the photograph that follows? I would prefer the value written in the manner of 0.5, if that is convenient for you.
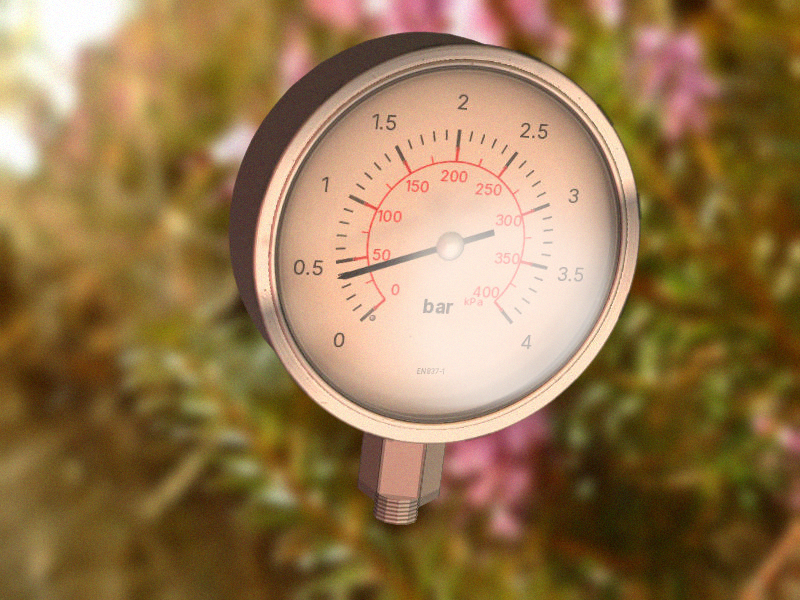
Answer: 0.4
